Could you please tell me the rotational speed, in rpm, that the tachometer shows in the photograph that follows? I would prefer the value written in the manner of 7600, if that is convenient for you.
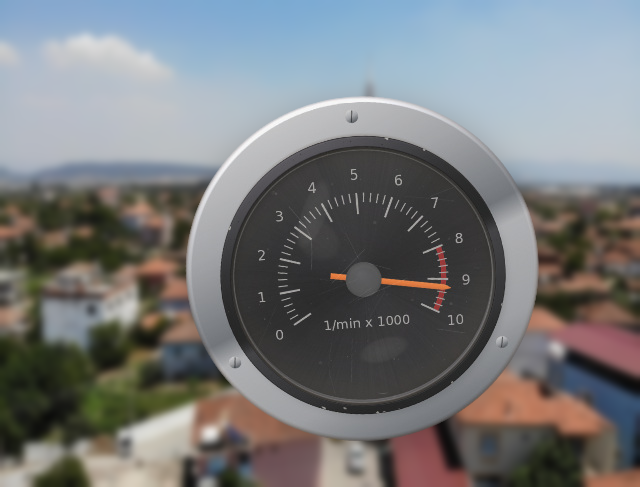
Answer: 9200
